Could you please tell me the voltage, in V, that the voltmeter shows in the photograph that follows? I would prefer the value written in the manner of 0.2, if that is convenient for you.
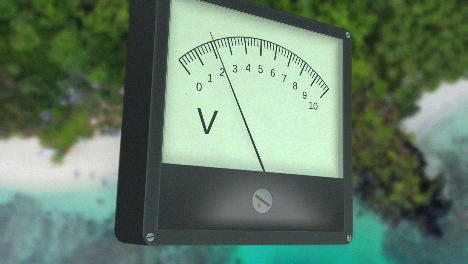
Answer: 2
